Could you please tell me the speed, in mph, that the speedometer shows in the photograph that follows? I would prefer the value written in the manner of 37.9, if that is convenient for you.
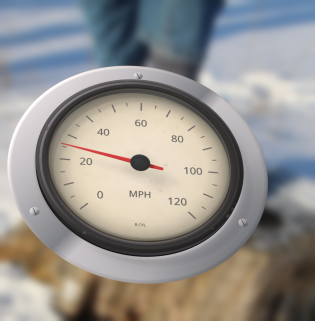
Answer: 25
